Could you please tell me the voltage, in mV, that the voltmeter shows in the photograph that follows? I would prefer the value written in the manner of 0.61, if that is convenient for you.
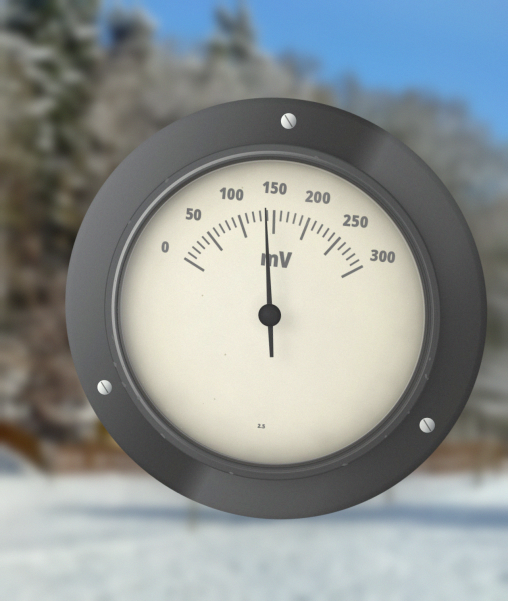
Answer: 140
